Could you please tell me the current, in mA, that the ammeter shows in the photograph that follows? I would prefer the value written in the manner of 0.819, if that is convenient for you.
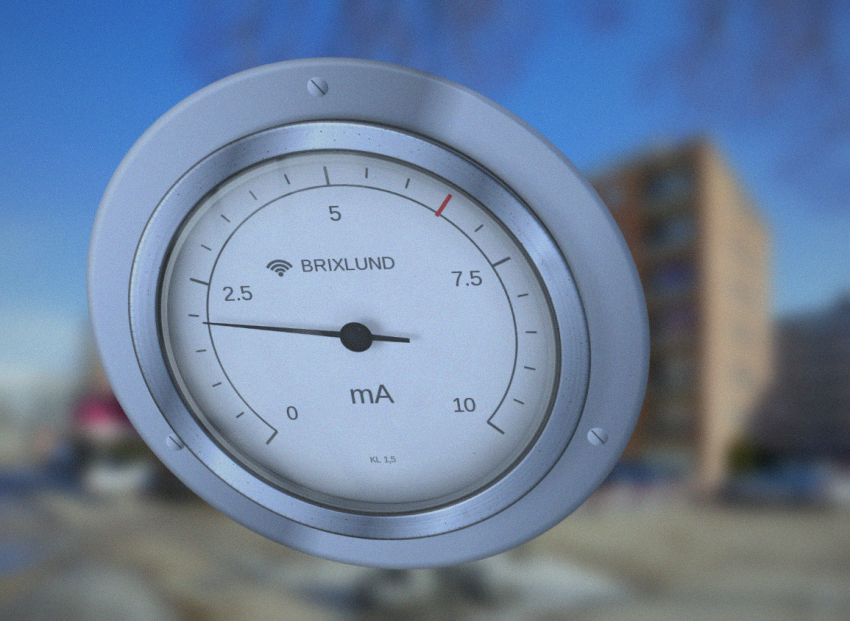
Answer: 2
